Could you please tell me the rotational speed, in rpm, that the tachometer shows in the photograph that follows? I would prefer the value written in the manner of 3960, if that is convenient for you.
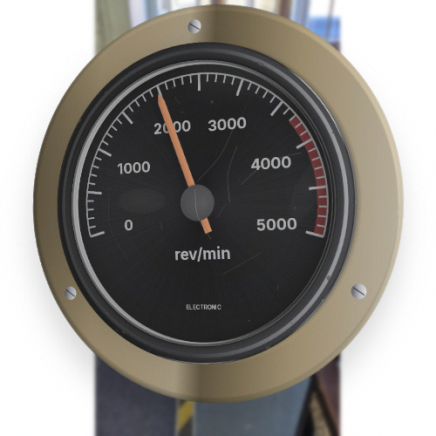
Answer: 2000
